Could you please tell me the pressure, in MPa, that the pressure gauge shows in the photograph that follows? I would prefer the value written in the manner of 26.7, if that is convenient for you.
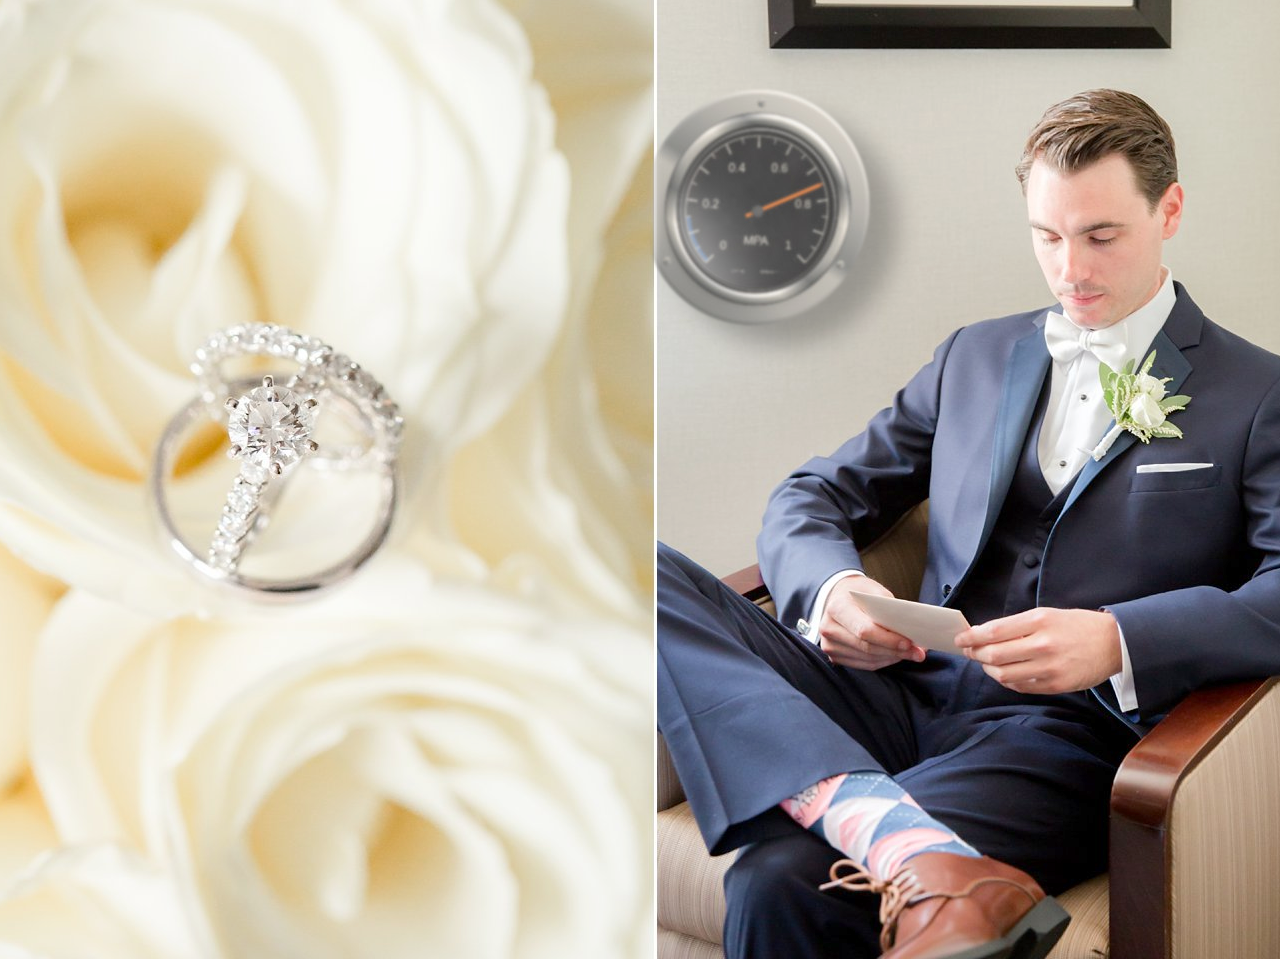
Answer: 0.75
